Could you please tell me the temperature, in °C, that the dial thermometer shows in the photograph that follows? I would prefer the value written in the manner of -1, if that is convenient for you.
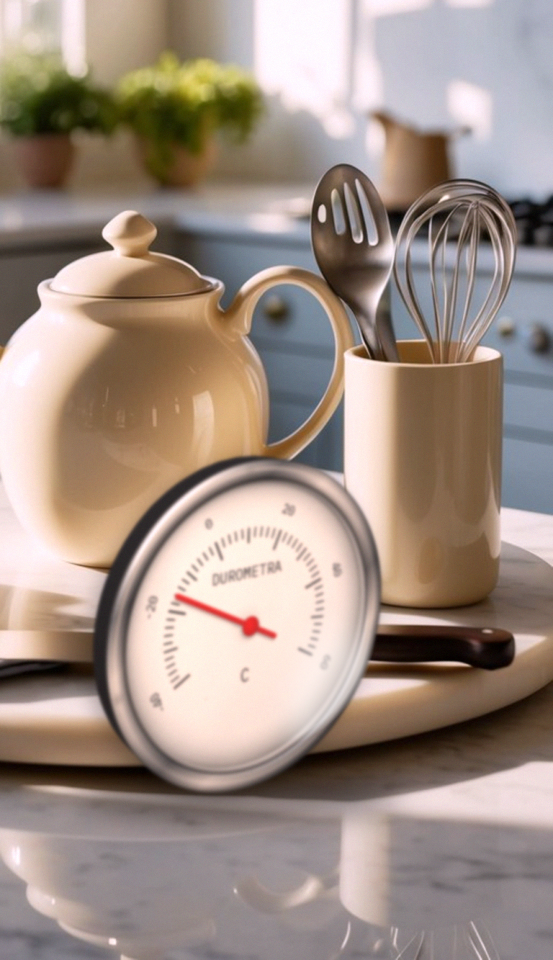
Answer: -16
